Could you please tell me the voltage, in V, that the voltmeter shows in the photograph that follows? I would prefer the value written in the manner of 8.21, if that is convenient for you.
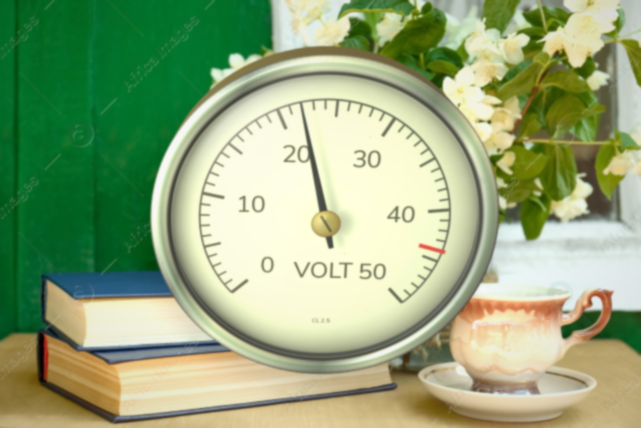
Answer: 22
